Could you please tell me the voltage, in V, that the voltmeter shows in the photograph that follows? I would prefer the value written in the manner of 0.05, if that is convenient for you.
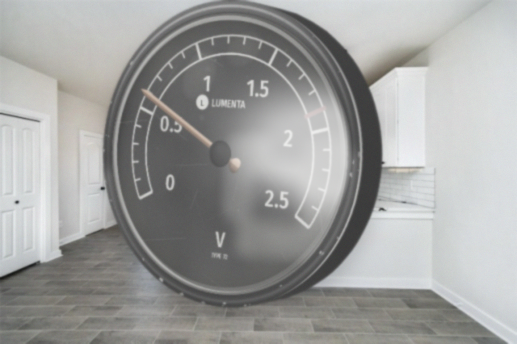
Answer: 0.6
